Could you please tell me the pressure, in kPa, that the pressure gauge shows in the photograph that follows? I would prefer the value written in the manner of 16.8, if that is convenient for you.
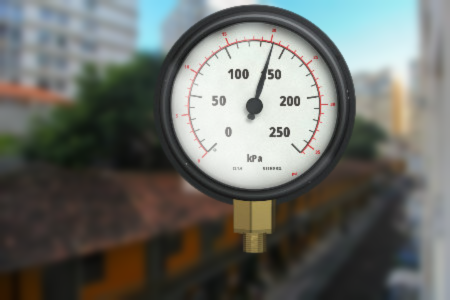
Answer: 140
